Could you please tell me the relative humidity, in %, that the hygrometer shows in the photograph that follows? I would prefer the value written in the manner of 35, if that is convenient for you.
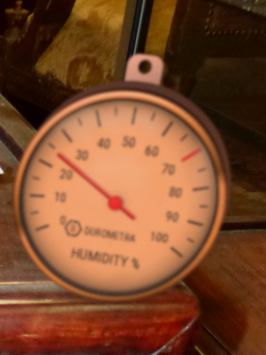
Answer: 25
